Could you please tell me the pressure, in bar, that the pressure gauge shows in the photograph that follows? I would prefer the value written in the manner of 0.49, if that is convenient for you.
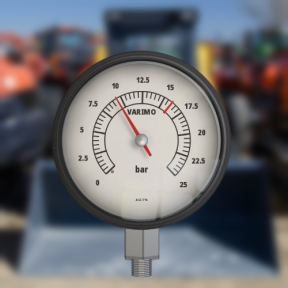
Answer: 9.5
